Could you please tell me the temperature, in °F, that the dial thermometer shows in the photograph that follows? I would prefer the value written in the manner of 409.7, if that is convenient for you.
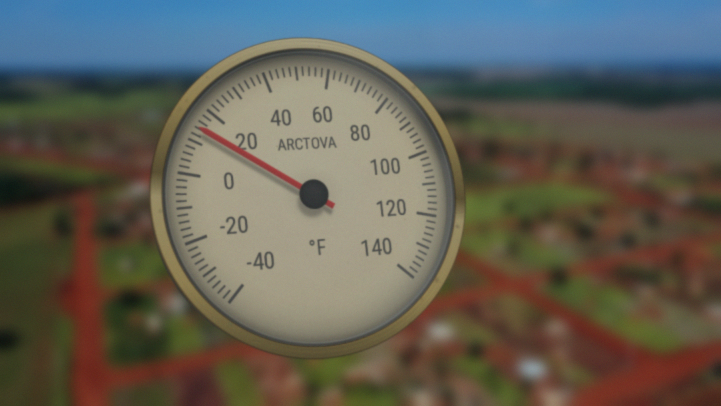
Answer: 14
